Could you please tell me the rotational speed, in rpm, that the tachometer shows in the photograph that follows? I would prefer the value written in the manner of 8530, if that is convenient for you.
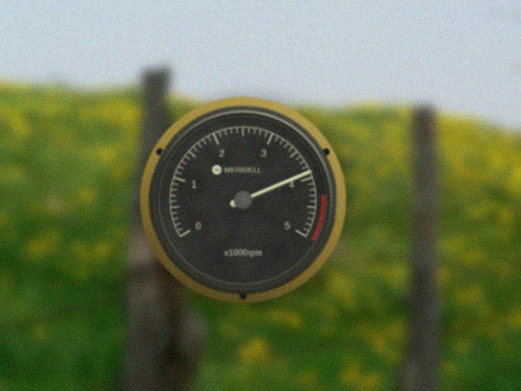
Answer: 3900
